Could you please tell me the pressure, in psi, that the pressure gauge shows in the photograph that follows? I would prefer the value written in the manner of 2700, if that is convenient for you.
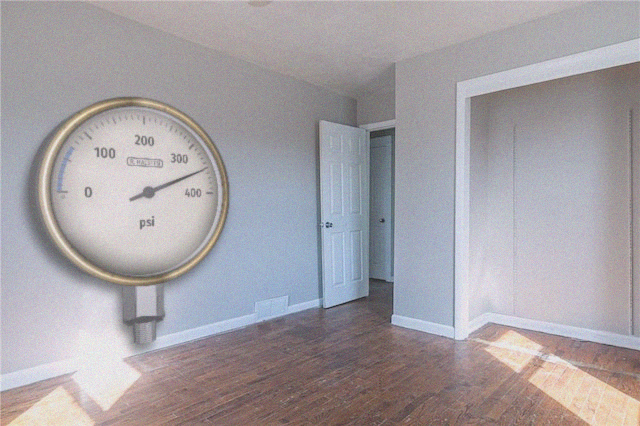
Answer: 350
